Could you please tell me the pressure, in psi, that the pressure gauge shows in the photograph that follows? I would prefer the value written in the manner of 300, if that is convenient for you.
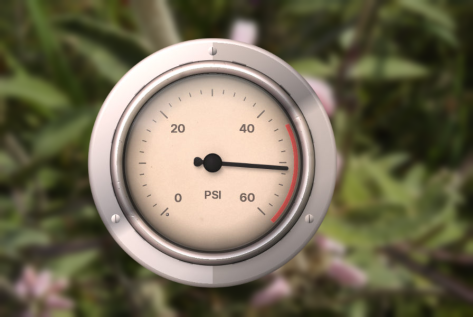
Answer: 51
